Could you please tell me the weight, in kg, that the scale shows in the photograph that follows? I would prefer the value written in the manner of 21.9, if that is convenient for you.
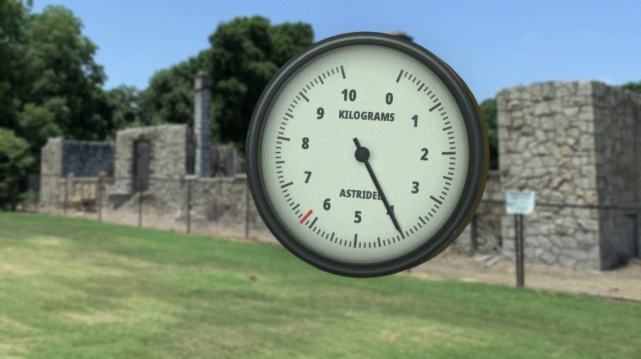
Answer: 4
